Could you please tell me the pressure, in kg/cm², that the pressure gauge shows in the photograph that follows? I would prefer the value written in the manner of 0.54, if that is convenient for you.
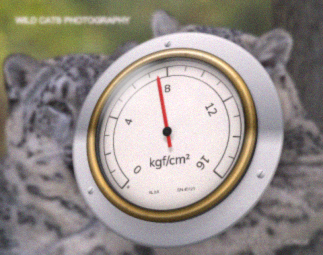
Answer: 7.5
